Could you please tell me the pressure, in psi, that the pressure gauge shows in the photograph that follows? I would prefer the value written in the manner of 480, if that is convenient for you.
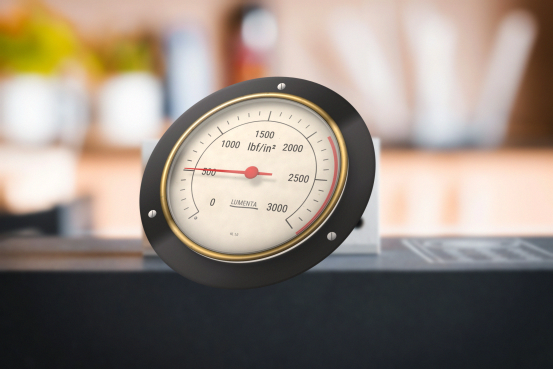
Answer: 500
